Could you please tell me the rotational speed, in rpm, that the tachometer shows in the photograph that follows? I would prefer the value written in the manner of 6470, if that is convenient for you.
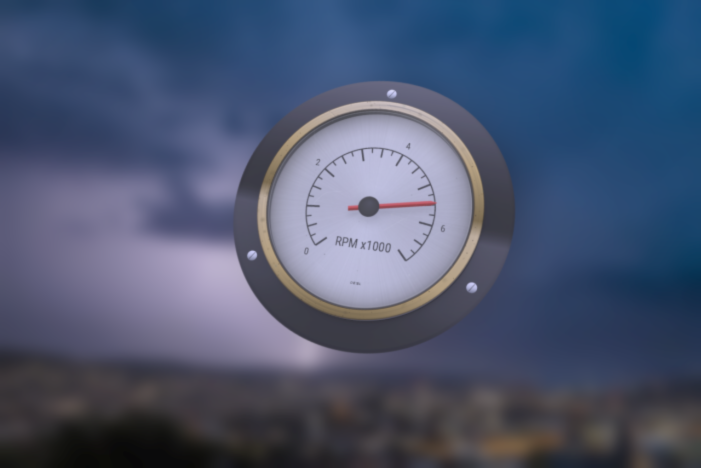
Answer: 5500
